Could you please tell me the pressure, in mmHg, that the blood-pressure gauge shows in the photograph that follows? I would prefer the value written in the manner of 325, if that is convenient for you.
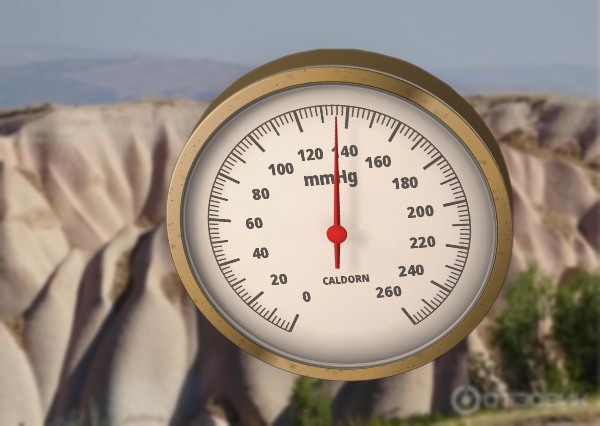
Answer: 136
